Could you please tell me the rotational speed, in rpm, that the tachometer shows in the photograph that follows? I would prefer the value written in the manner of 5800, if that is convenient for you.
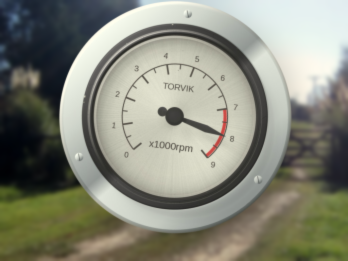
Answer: 8000
